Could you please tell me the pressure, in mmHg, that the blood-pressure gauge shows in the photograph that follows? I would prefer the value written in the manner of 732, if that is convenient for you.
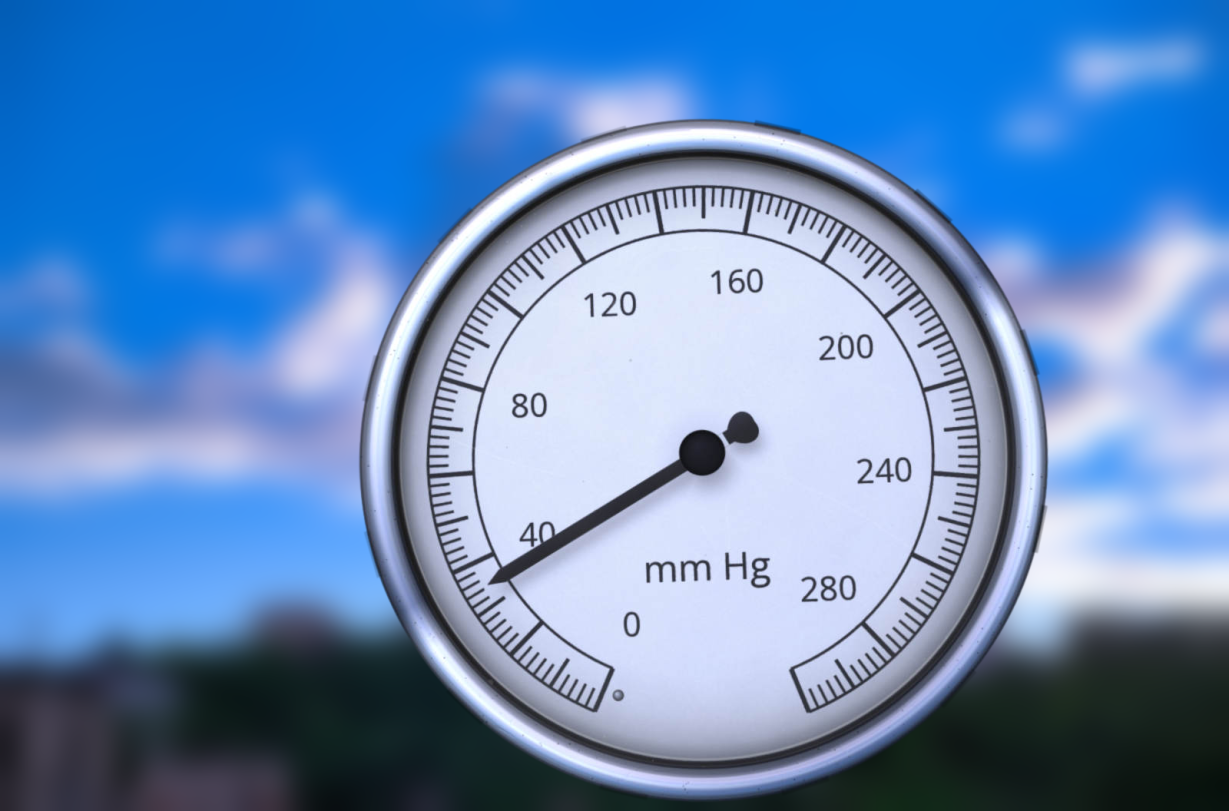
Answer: 34
